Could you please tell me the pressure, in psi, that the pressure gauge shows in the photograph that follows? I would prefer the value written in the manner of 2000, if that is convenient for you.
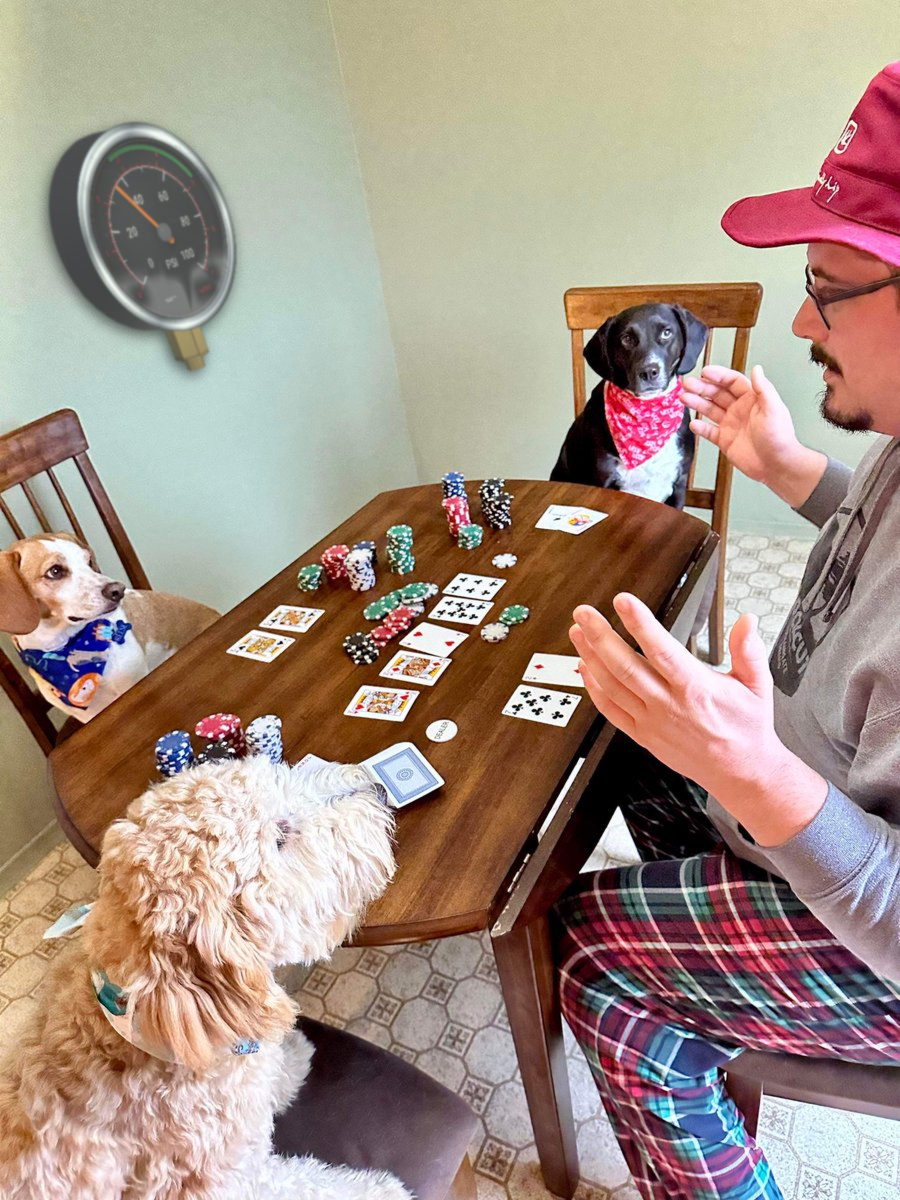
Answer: 35
